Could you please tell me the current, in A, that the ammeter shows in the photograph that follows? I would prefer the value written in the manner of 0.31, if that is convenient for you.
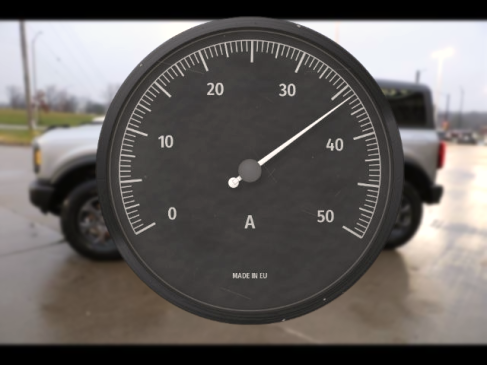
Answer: 36
